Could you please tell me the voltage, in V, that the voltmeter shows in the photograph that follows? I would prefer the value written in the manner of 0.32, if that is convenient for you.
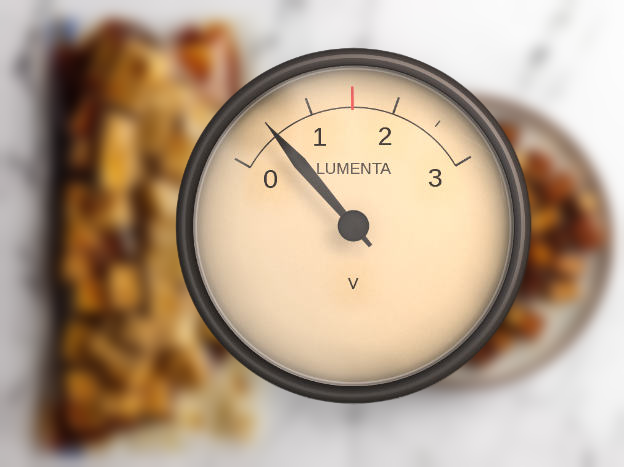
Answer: 0.5
